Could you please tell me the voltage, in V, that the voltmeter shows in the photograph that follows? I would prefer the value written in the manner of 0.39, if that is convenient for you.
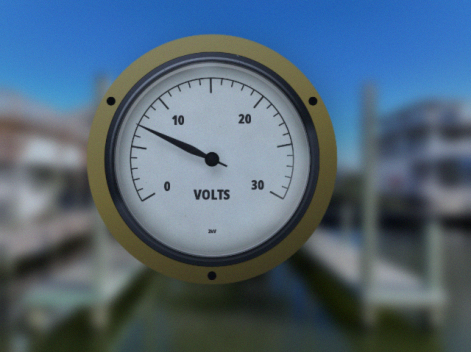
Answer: 7
